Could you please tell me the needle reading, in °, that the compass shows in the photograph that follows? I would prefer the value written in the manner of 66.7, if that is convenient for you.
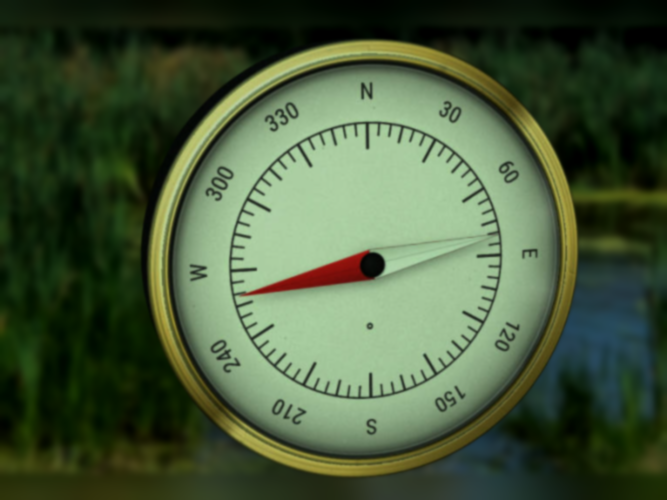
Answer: 260
